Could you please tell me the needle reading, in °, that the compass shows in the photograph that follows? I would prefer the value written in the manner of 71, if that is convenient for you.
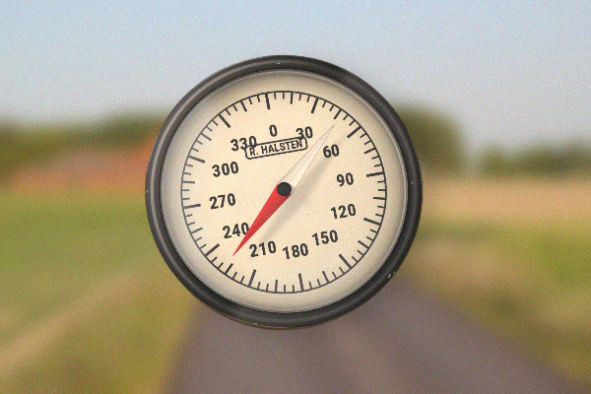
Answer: 227.5
